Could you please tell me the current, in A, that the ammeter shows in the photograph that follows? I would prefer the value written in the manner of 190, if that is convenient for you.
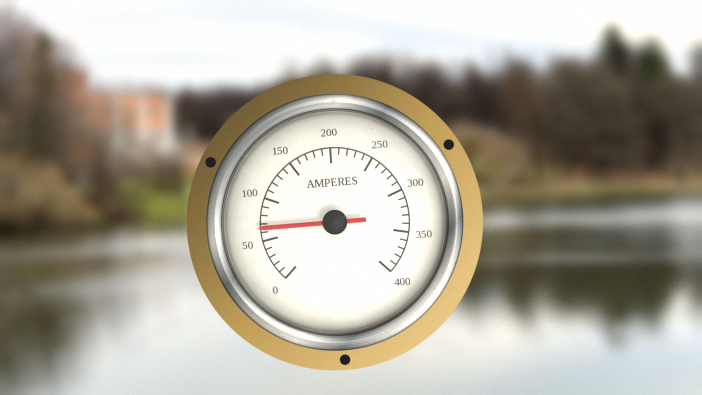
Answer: 65
